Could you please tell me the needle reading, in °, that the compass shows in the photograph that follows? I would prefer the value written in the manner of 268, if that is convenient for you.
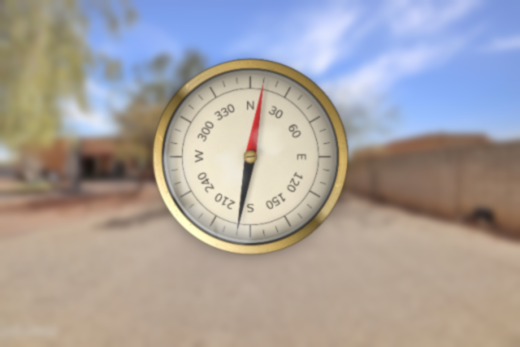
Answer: 10
